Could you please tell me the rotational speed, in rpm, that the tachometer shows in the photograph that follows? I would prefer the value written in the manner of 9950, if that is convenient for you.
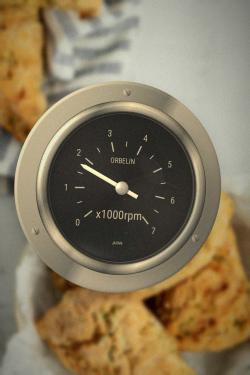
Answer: 1750
